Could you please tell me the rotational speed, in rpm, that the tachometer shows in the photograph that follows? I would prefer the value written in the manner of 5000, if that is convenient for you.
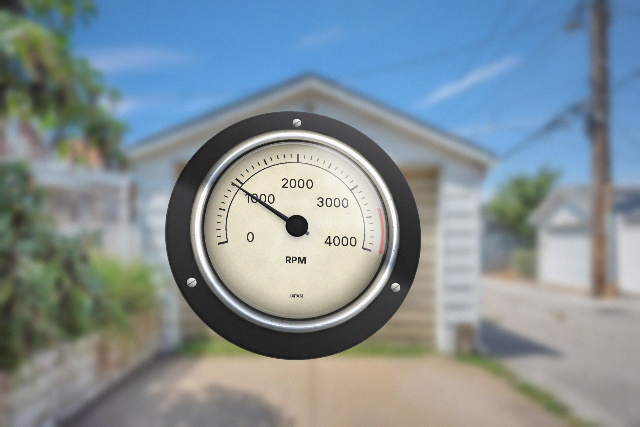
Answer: 900
